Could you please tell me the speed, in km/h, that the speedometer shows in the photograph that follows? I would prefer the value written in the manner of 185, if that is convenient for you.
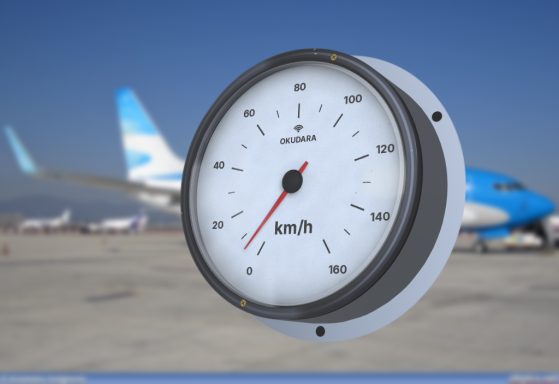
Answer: 5
